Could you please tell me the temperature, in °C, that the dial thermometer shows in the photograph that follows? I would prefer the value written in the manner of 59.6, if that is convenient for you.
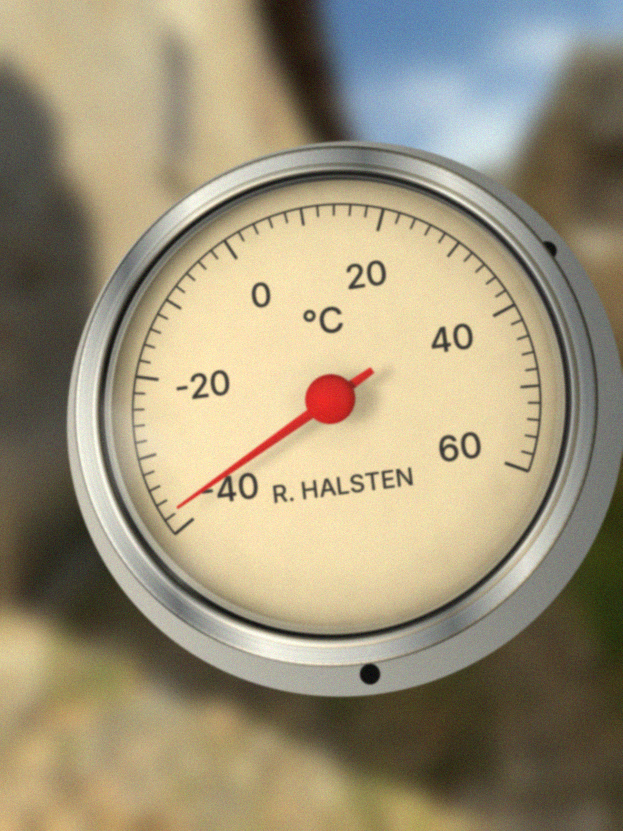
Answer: -38
